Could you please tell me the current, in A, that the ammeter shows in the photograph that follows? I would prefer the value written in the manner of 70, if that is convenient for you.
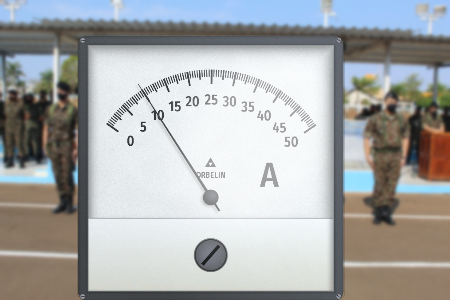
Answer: 10
